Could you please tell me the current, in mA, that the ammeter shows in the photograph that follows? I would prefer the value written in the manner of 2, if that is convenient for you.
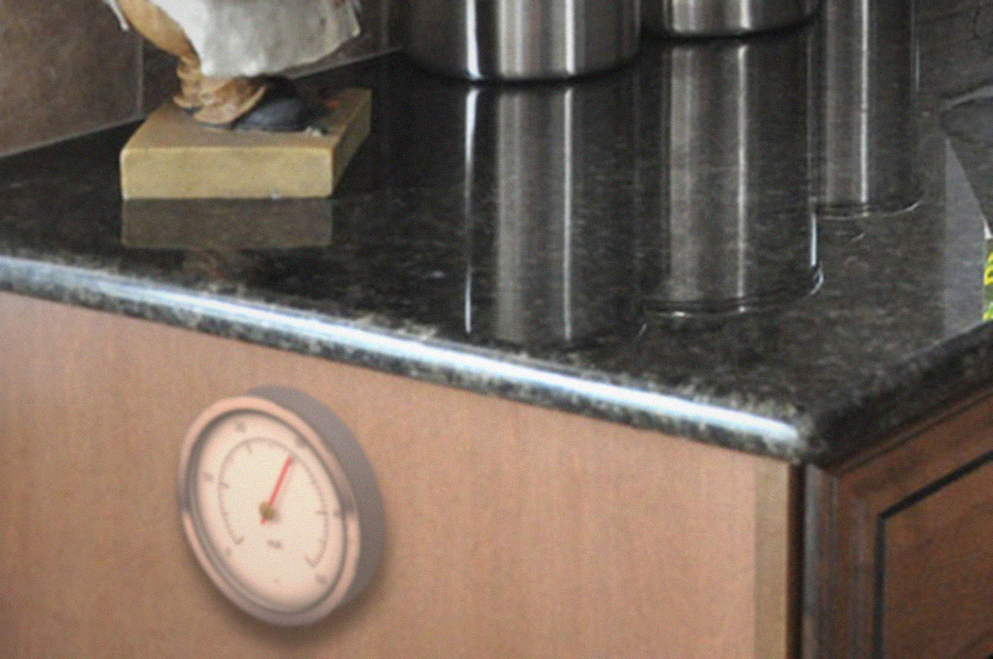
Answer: 30
